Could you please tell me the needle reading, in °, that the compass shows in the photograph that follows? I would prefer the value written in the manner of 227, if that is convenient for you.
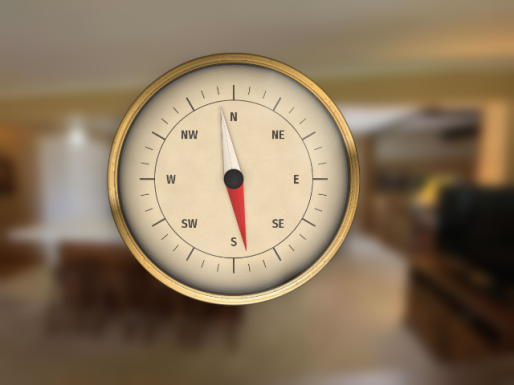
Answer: 170
